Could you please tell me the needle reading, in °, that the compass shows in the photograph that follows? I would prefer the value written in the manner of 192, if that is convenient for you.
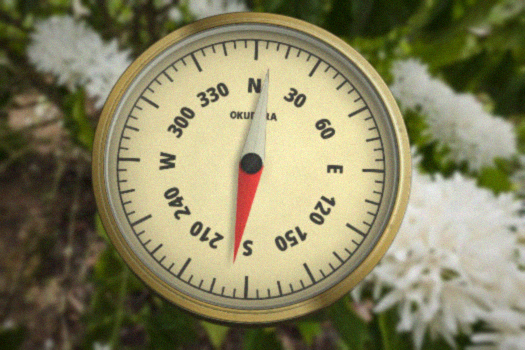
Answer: 187.5
